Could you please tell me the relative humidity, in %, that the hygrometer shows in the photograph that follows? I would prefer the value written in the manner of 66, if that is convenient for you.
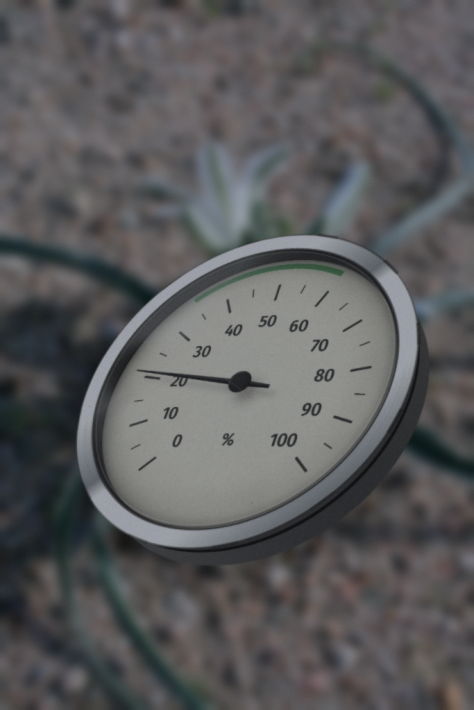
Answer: 20
